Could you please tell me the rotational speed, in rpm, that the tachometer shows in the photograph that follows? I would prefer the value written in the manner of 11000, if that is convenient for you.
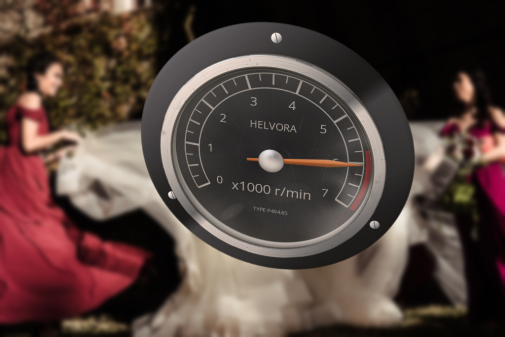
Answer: 6000
